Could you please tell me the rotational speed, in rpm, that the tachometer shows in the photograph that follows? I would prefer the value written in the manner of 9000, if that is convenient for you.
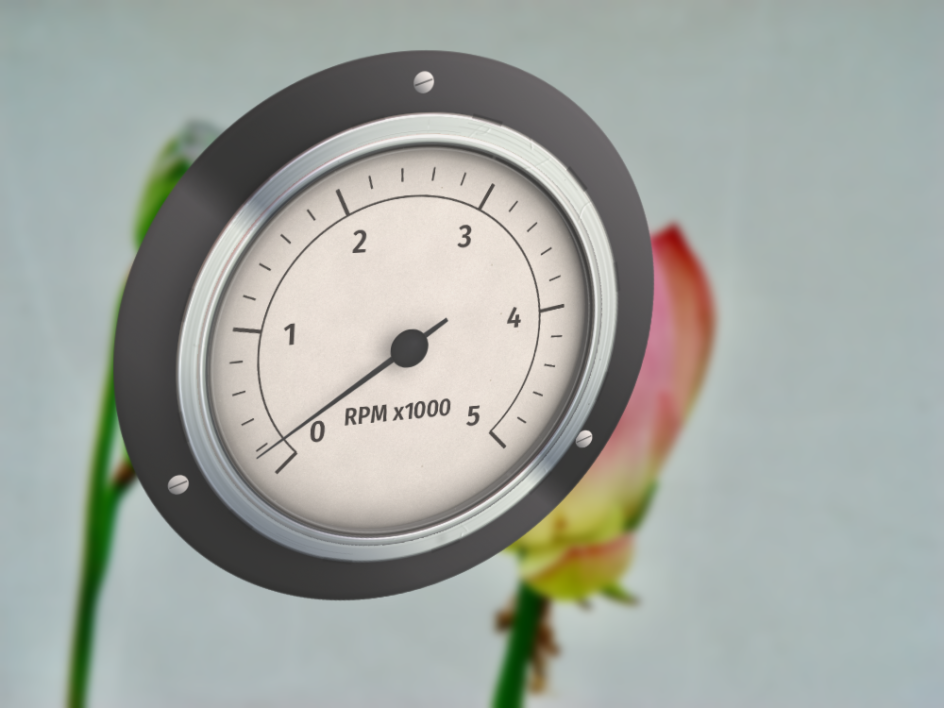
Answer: 200
